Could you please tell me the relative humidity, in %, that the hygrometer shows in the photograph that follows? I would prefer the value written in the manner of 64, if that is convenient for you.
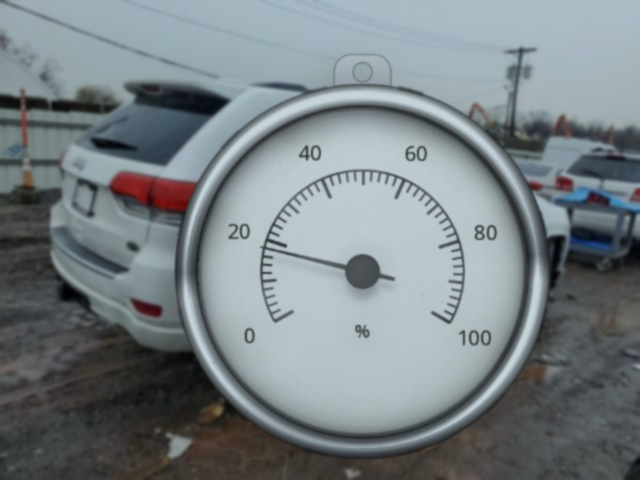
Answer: 18
